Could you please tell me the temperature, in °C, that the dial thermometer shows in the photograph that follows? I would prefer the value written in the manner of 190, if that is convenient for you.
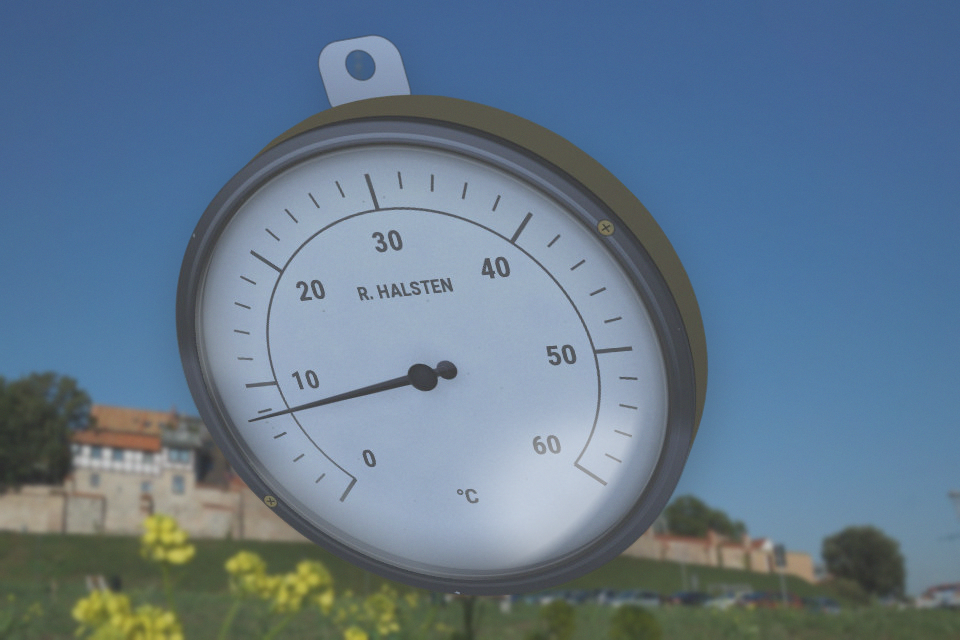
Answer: 8
